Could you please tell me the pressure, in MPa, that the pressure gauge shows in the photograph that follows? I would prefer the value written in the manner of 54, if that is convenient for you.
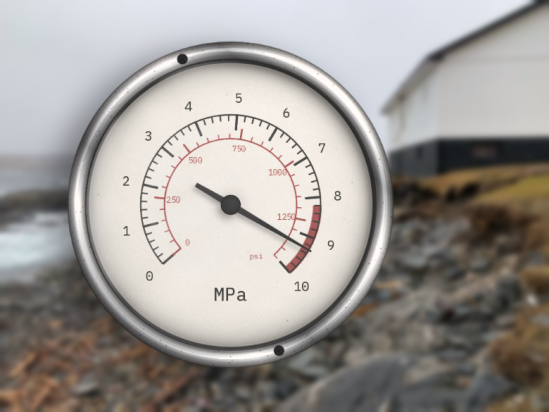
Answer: 9.3
